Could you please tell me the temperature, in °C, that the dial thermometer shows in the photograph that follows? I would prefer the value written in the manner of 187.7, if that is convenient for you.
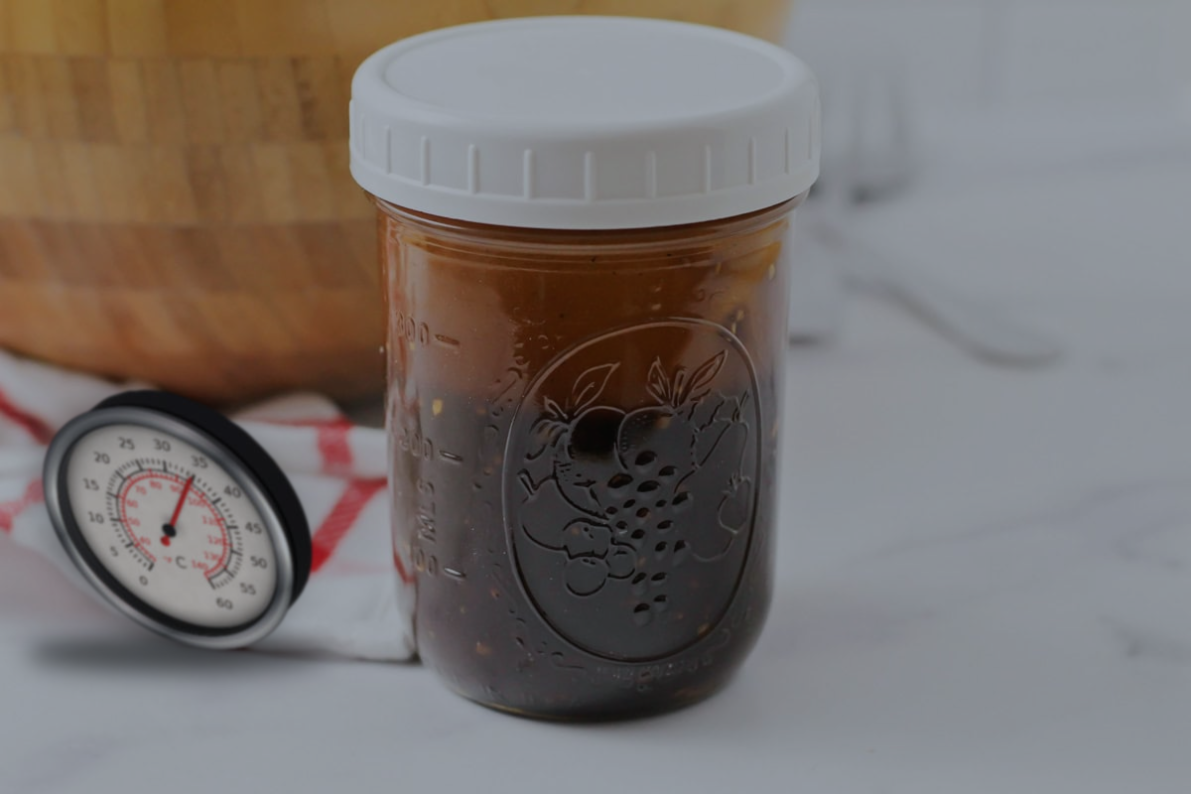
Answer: 35
